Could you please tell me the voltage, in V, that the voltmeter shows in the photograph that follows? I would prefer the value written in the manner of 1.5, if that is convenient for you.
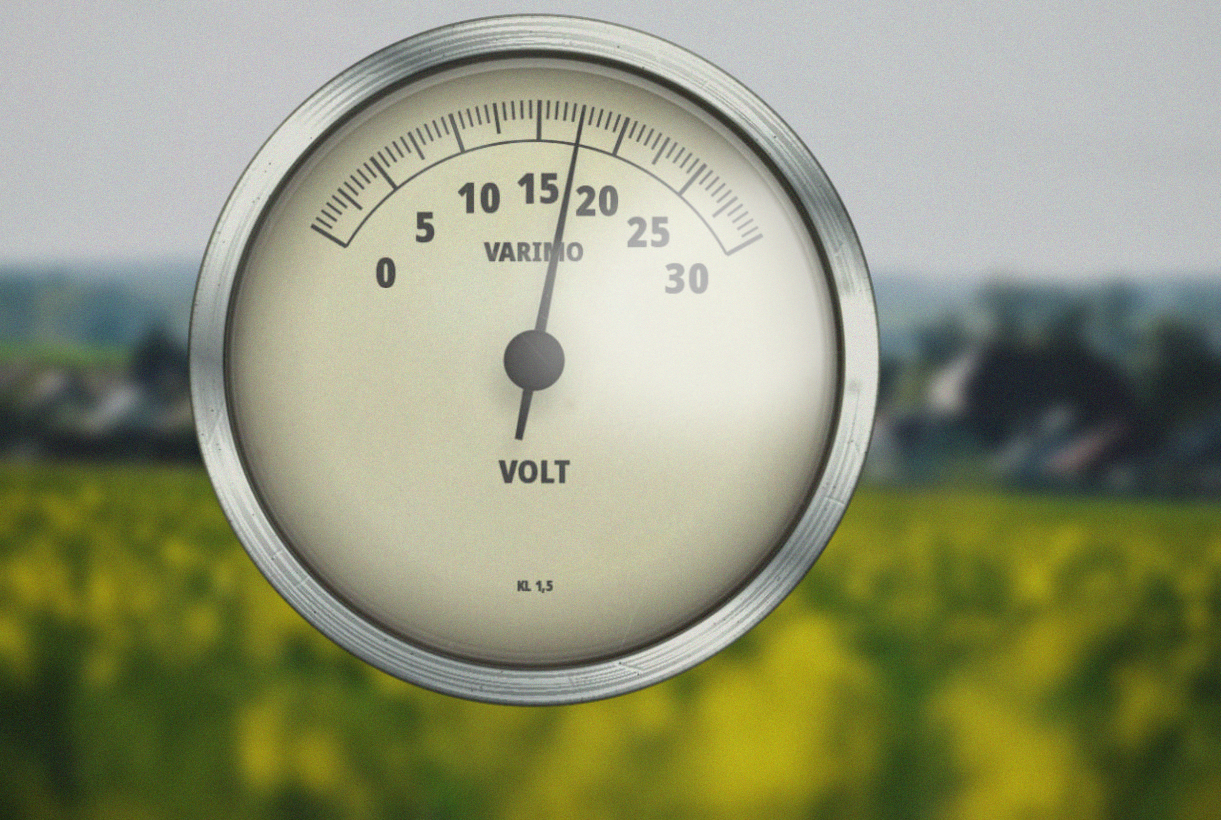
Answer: 17.5
